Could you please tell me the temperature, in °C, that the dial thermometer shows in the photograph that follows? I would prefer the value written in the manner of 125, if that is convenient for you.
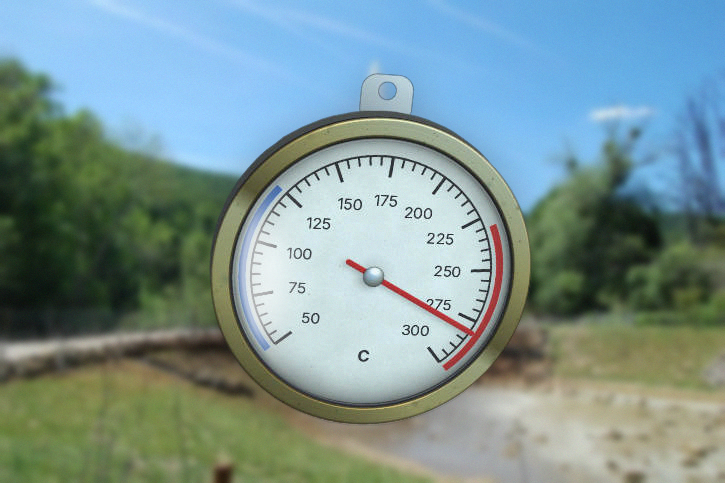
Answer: 280
